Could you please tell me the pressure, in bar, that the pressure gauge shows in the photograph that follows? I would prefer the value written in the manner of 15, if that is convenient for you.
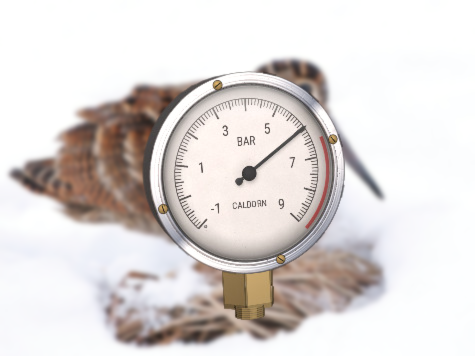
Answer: 6
